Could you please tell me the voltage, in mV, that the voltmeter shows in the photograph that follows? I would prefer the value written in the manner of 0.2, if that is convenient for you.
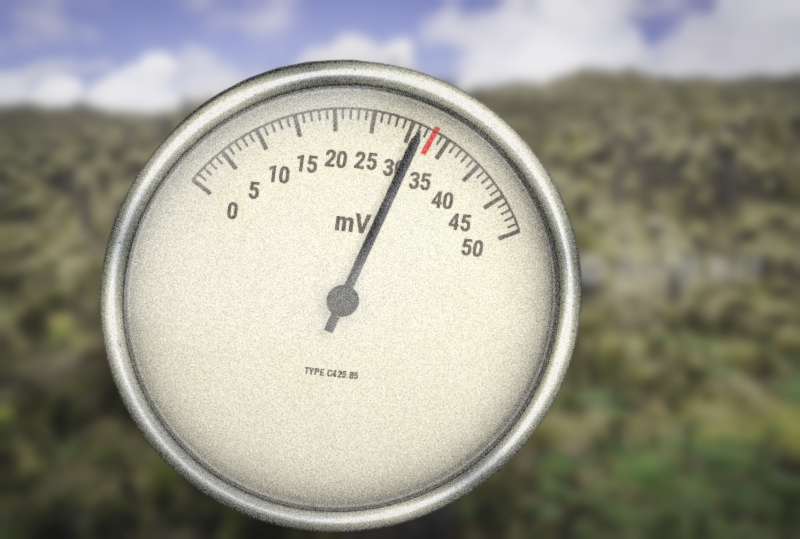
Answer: 31
